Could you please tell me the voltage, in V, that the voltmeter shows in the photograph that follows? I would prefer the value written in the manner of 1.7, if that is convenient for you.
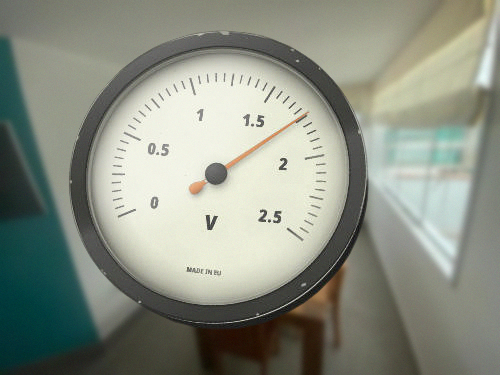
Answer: 1.75
